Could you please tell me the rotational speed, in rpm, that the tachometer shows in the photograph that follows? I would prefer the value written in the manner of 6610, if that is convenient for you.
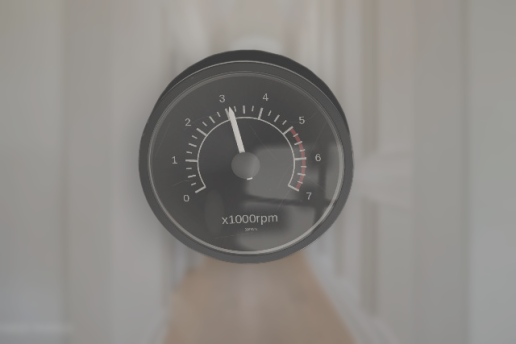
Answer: 3125
